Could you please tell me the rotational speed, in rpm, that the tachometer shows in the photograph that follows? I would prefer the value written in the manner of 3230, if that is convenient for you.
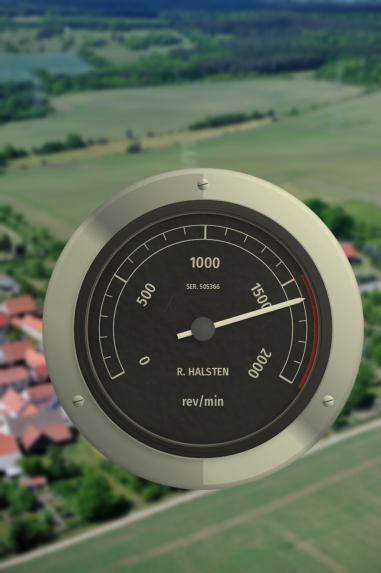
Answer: 1600
